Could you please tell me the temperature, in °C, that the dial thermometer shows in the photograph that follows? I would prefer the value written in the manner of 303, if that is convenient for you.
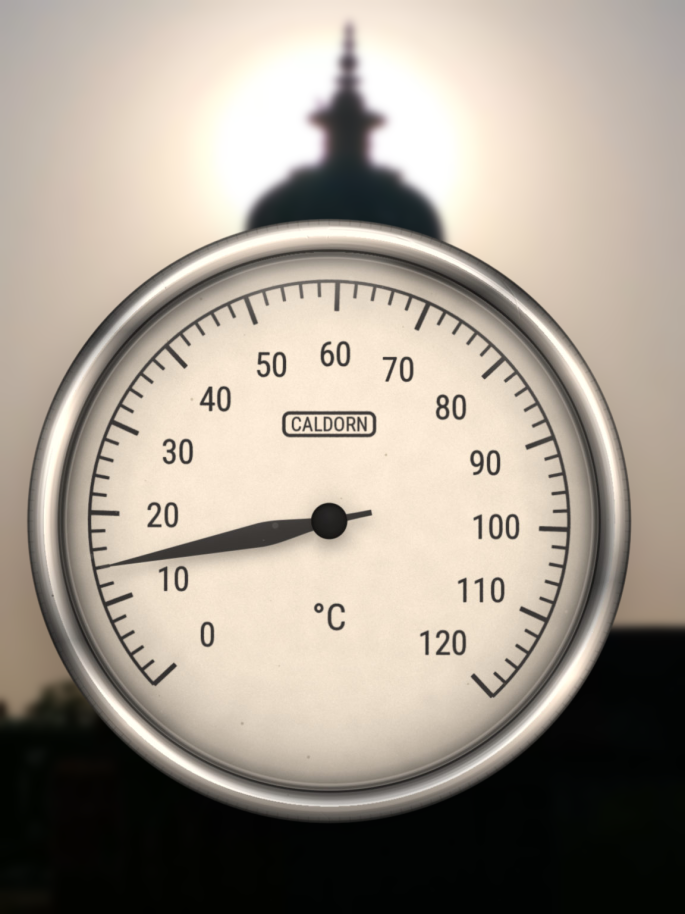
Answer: 14
